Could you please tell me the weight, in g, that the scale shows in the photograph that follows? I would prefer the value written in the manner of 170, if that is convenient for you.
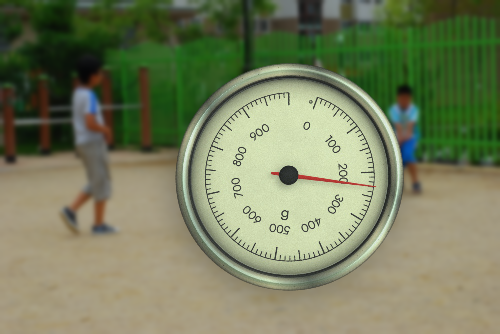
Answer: 230
